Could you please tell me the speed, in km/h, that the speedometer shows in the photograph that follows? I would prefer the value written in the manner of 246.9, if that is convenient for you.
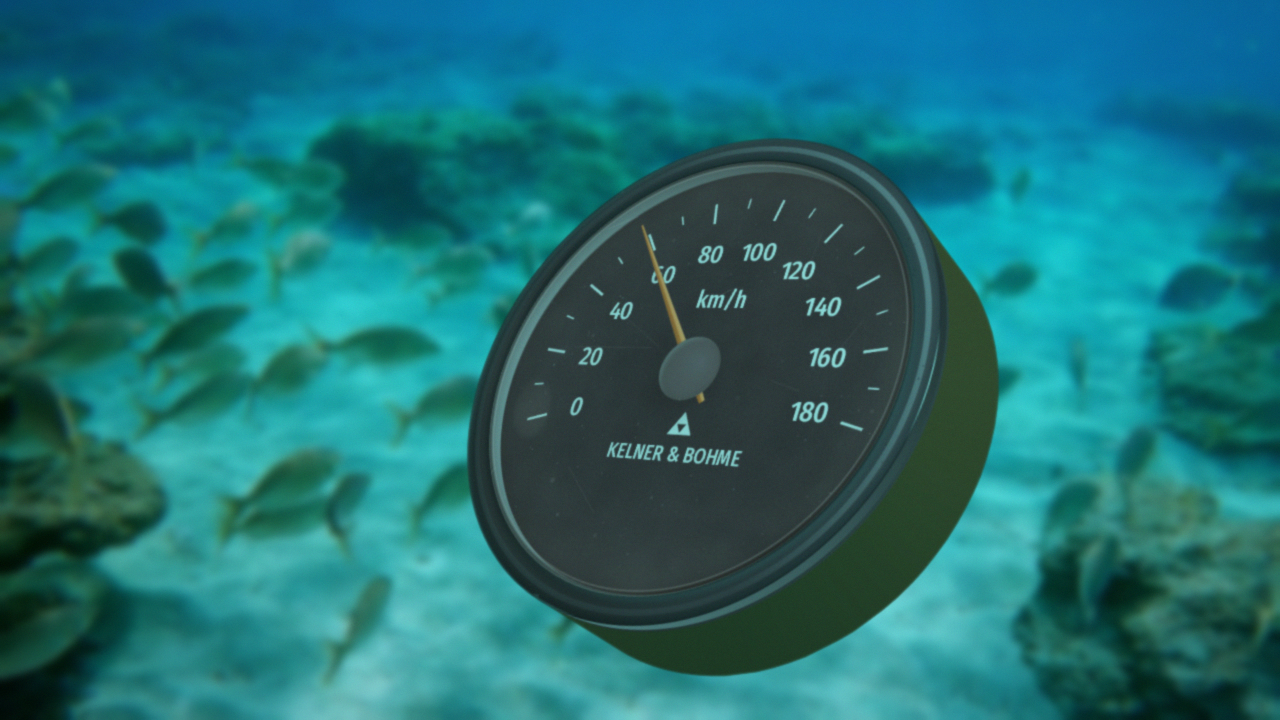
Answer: 60
